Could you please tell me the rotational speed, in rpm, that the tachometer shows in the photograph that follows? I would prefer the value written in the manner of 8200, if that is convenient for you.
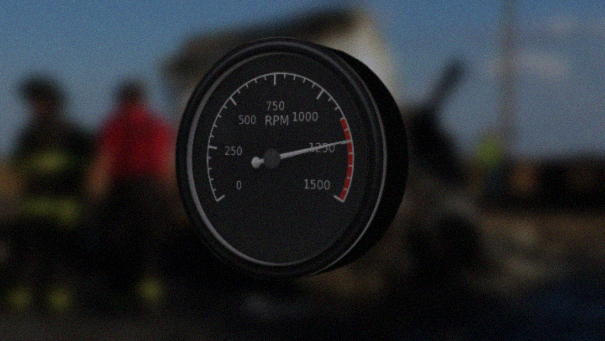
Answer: 1250
